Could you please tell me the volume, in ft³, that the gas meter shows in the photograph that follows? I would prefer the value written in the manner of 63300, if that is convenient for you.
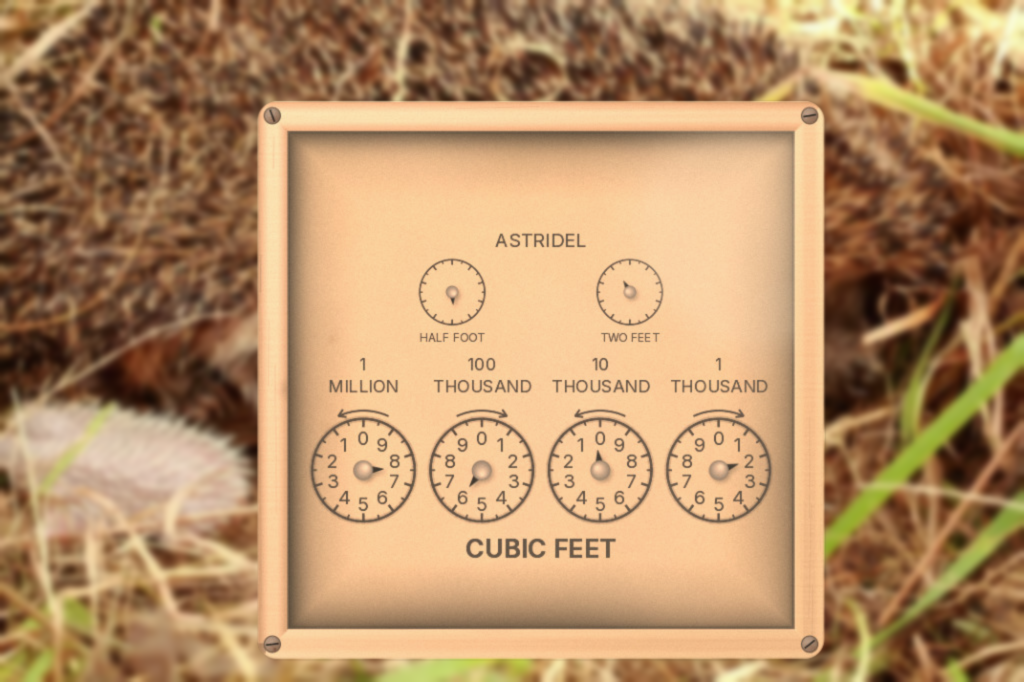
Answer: 760200
